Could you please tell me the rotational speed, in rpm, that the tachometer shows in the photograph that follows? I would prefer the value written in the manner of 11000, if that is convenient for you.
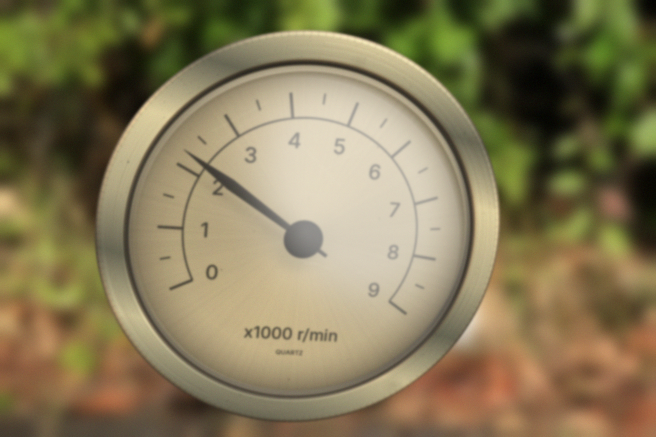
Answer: 2250
